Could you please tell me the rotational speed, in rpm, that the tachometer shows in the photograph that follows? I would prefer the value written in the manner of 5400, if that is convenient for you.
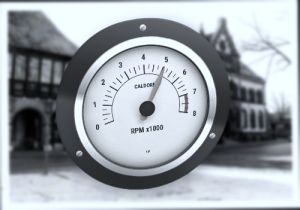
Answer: 5000
